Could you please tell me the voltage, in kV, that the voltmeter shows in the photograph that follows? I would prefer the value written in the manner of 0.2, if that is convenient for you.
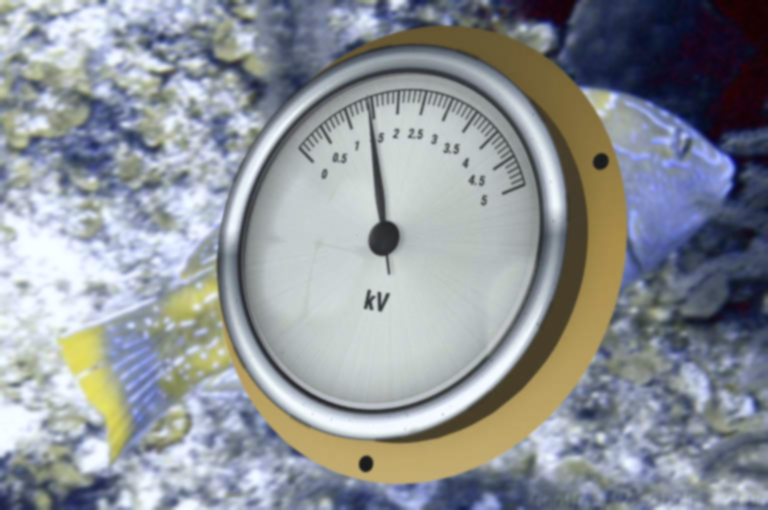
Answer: 1.5
